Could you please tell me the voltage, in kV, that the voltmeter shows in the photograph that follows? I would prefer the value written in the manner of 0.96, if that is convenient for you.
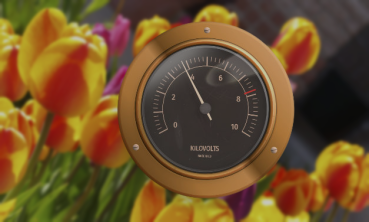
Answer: 3.8
